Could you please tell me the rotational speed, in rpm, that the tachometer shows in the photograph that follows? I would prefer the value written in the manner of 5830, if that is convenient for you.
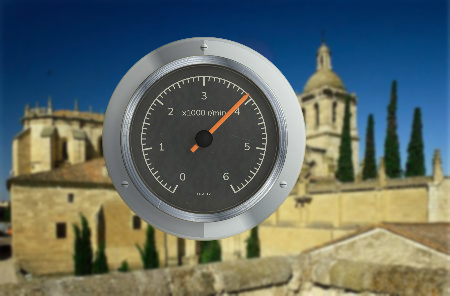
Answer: 3900
